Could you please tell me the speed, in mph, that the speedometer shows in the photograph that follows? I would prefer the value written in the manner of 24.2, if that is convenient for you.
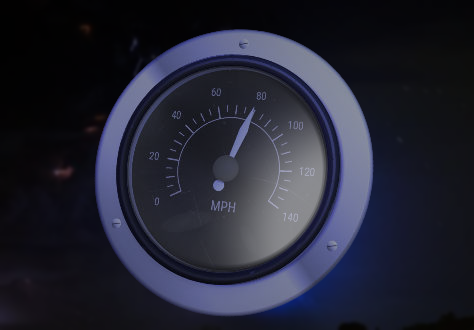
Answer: 80
